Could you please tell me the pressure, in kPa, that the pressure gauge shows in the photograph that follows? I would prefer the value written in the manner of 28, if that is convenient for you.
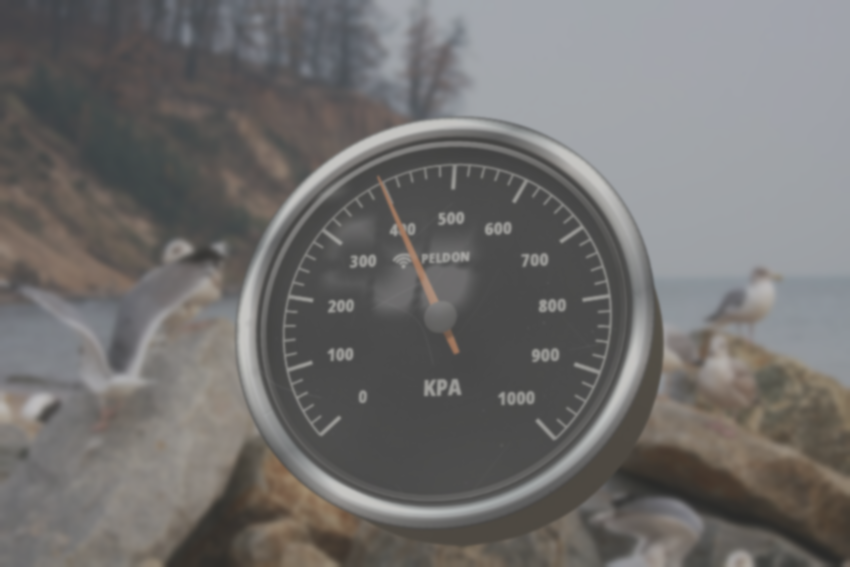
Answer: 400
